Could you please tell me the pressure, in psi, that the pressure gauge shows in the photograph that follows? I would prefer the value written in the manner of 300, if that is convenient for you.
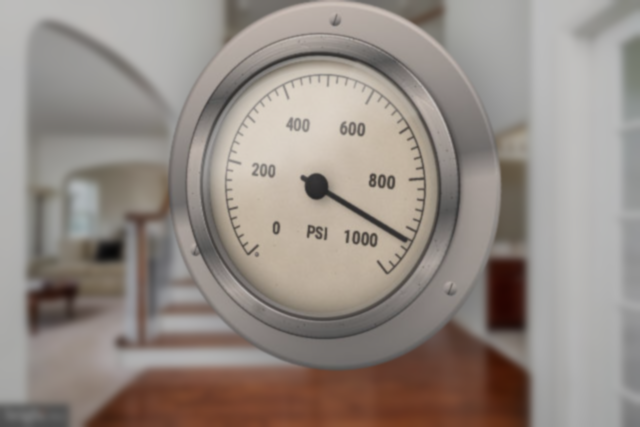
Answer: 920
